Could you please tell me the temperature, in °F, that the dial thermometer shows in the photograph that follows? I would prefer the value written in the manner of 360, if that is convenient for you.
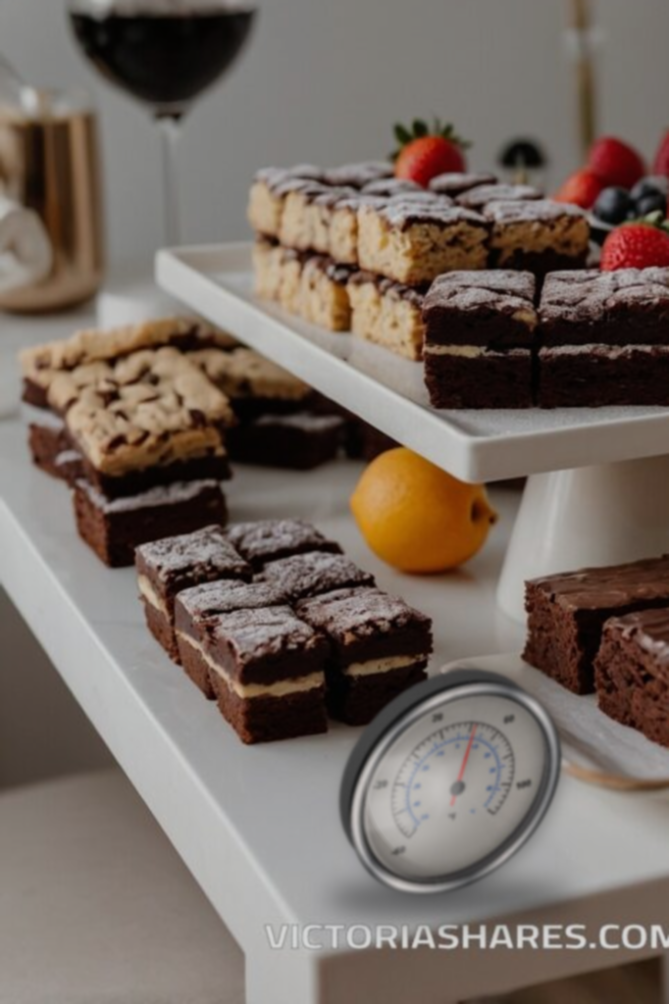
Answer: 40
